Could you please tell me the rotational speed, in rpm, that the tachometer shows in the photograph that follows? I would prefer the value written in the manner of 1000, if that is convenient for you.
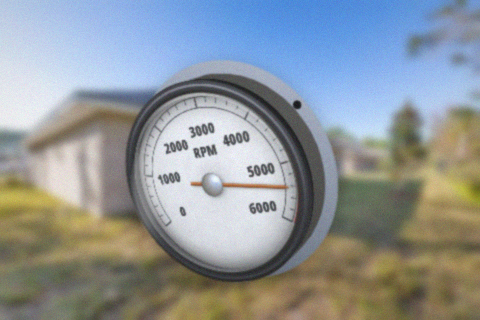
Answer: 5400
